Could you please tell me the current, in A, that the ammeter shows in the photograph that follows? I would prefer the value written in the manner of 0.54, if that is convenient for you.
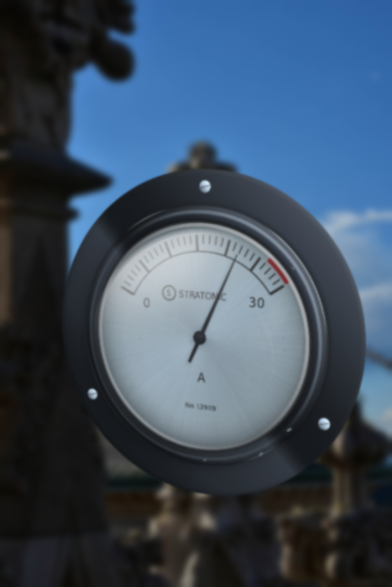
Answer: 22
